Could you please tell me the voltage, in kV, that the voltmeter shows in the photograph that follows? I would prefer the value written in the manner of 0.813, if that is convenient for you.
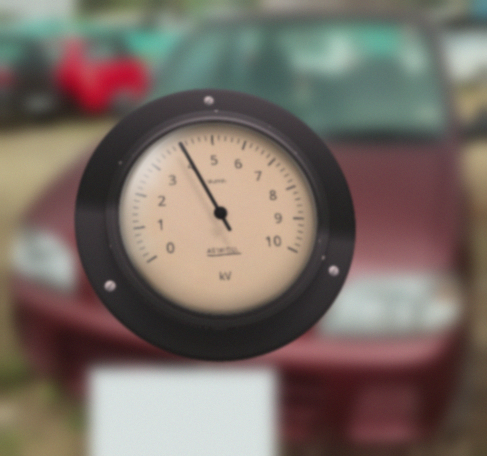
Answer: 4
